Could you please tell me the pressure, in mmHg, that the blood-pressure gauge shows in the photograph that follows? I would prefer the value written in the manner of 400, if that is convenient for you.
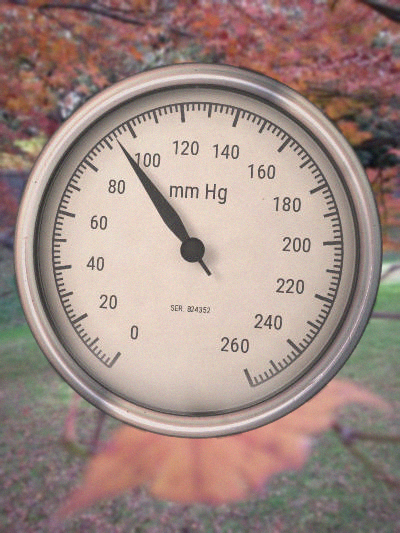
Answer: 94
